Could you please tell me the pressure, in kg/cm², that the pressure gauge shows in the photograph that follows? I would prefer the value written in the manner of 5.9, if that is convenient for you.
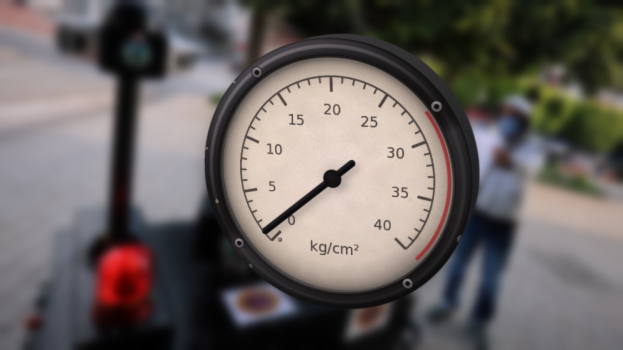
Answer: 1
